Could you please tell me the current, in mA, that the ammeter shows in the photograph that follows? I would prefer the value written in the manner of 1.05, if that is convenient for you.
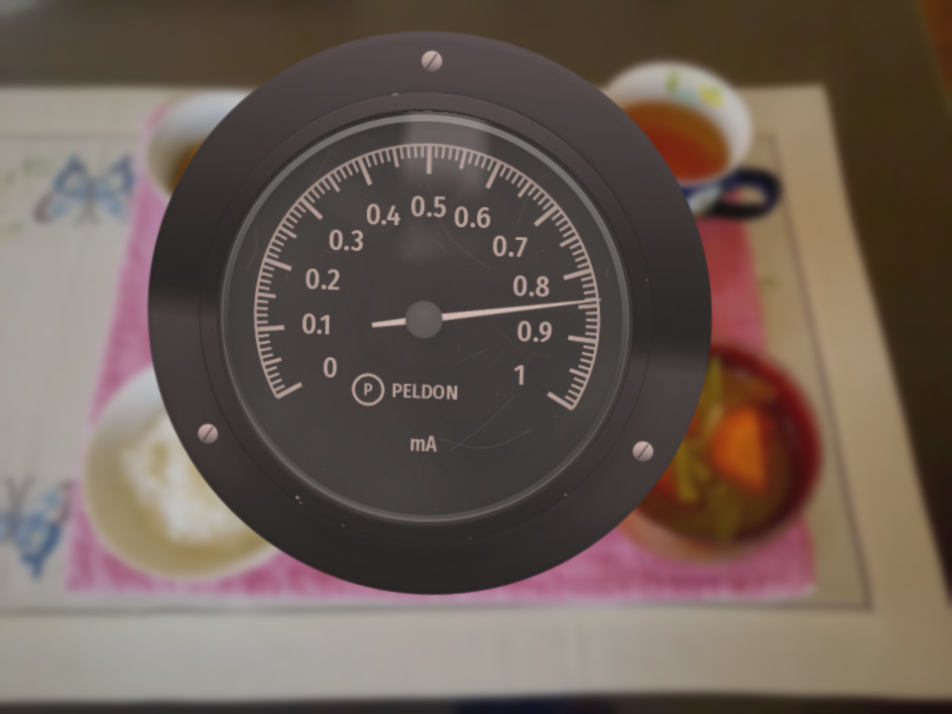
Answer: 0.84
